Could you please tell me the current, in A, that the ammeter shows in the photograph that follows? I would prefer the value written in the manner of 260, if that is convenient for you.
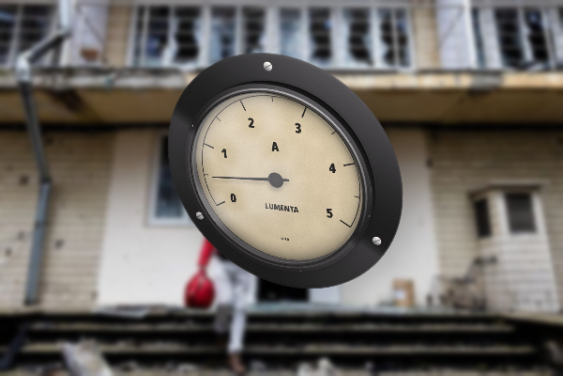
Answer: 0.5
